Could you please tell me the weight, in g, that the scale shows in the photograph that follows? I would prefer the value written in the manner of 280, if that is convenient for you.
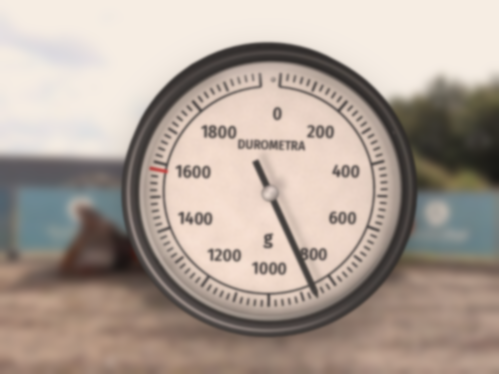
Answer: 860
